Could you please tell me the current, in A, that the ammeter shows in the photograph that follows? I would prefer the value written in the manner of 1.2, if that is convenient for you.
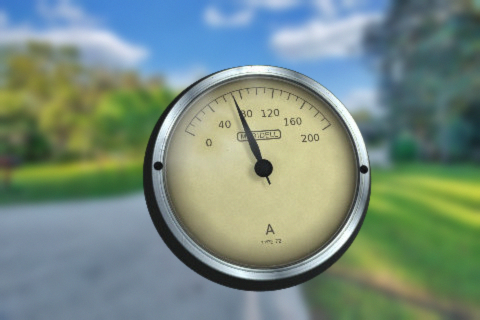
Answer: 70
